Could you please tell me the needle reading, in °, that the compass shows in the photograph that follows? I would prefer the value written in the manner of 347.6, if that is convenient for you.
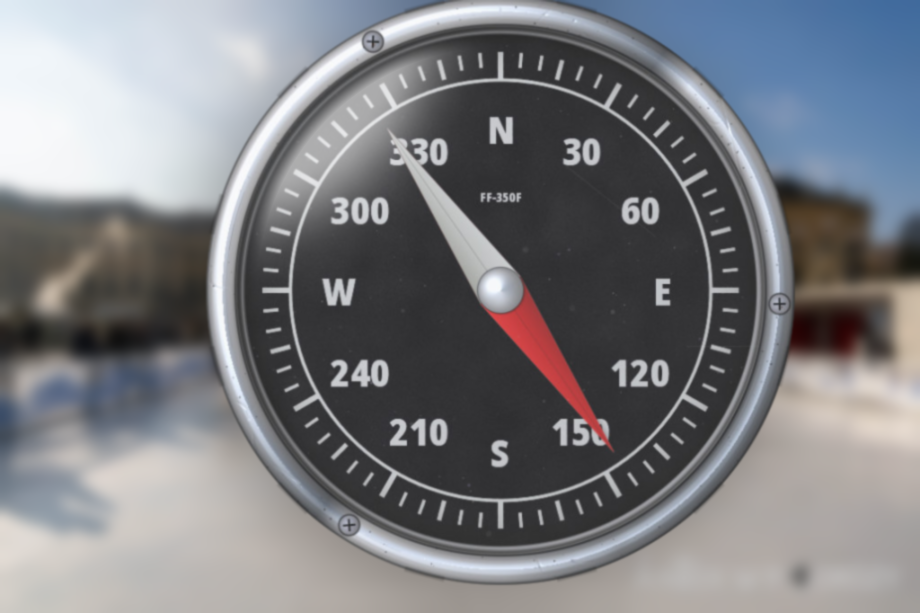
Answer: 145
